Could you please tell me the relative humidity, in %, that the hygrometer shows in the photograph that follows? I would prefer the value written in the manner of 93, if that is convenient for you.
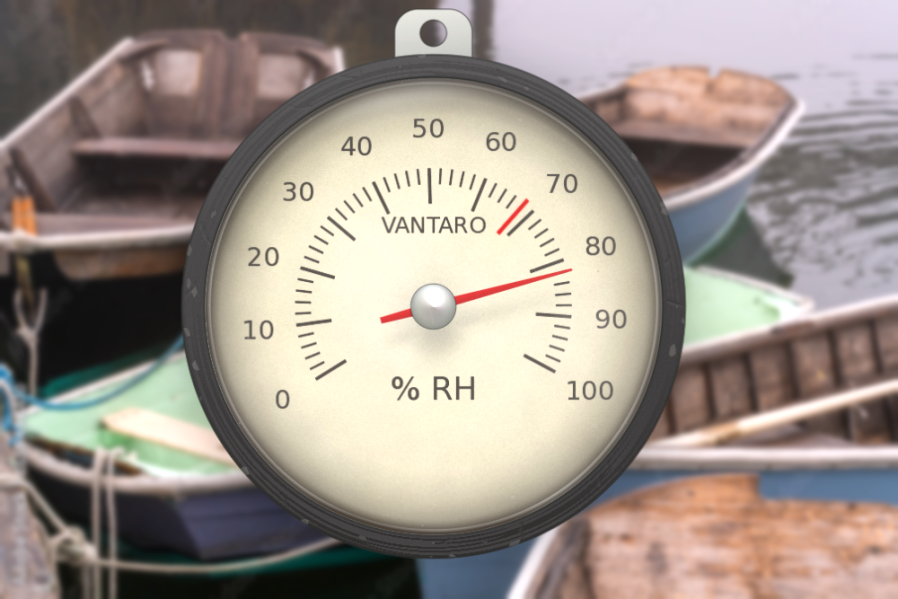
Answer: 82
